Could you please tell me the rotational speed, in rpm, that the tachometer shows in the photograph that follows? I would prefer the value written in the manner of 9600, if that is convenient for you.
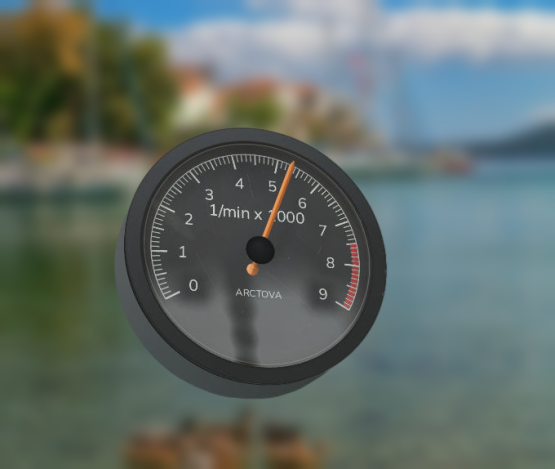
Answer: 5300
